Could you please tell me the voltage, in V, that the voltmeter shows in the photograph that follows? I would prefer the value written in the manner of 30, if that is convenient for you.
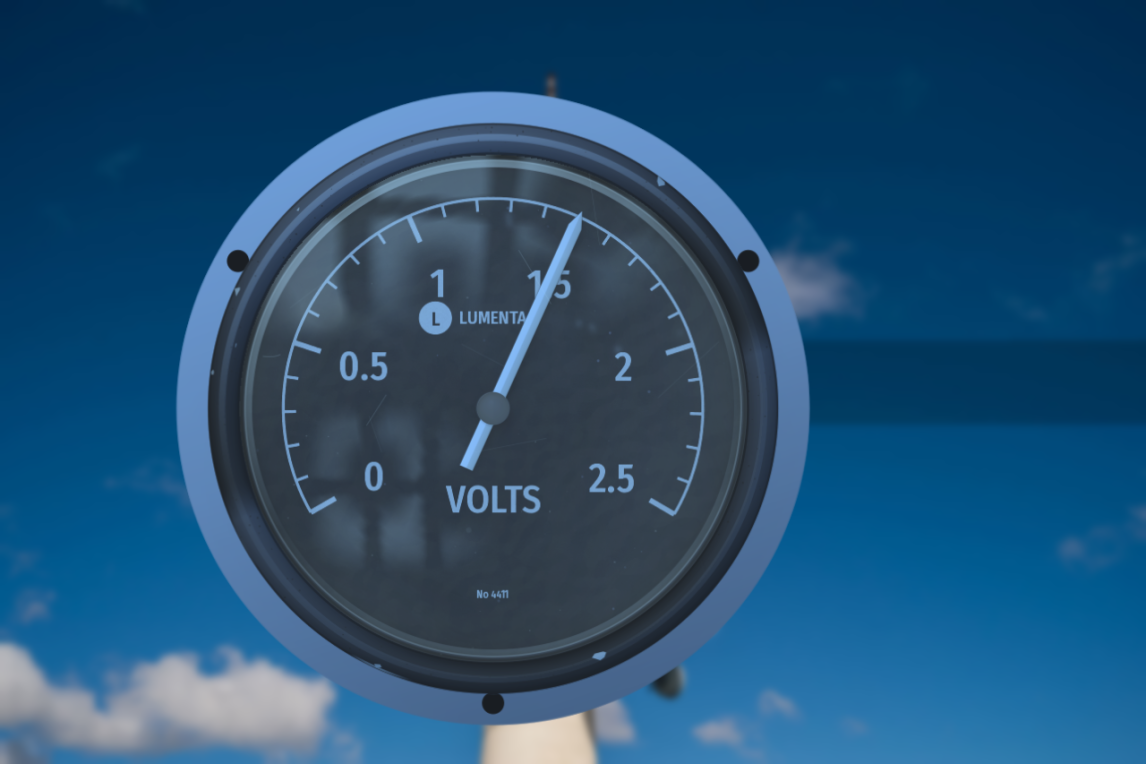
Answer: 1.5
